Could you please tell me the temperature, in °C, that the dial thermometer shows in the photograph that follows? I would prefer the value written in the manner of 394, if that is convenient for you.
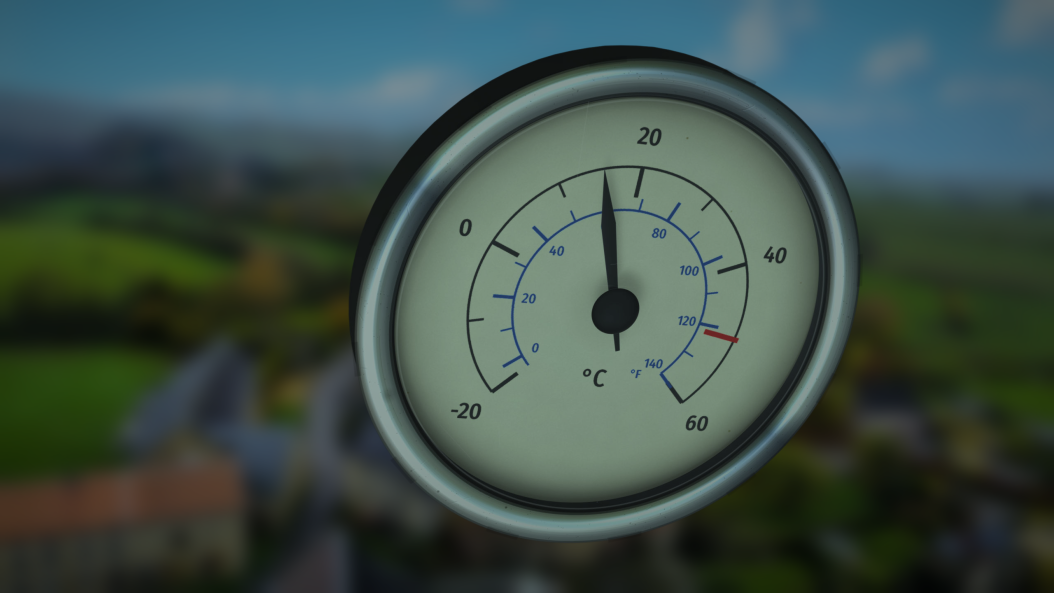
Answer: 15
